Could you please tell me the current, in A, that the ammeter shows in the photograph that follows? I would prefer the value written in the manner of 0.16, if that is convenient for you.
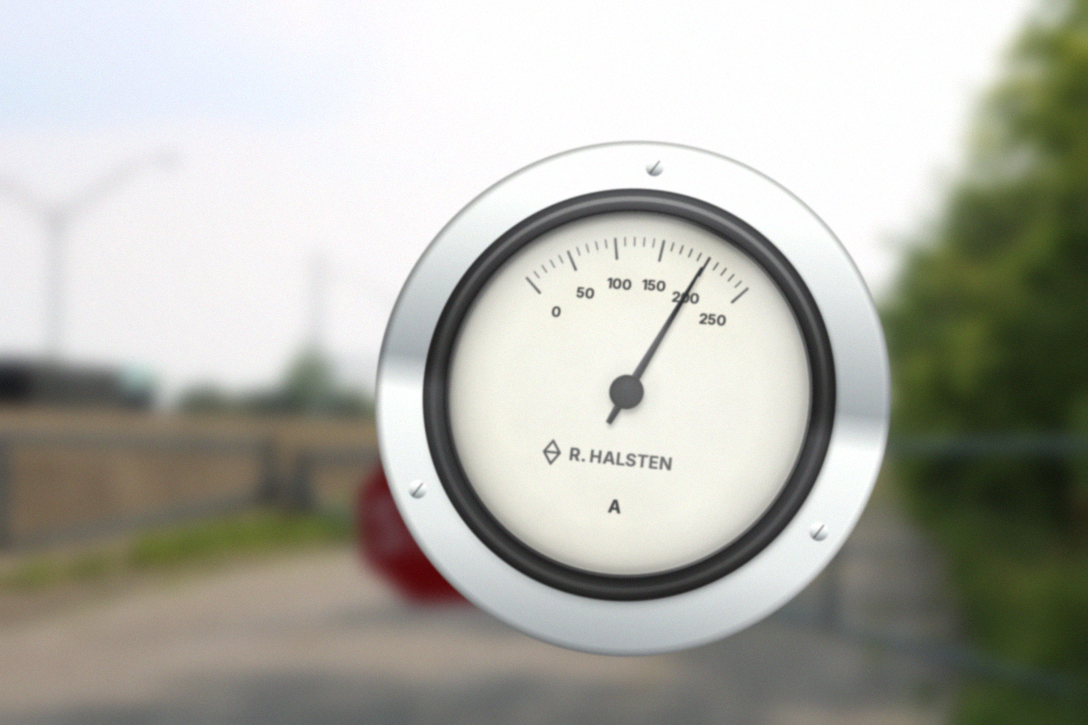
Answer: 200
